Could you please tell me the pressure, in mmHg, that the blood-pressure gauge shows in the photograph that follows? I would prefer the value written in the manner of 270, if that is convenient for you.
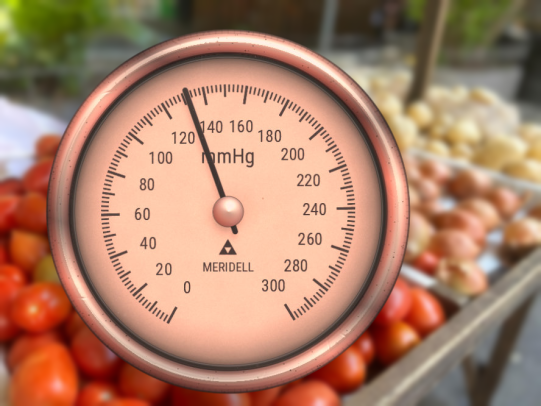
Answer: 132
